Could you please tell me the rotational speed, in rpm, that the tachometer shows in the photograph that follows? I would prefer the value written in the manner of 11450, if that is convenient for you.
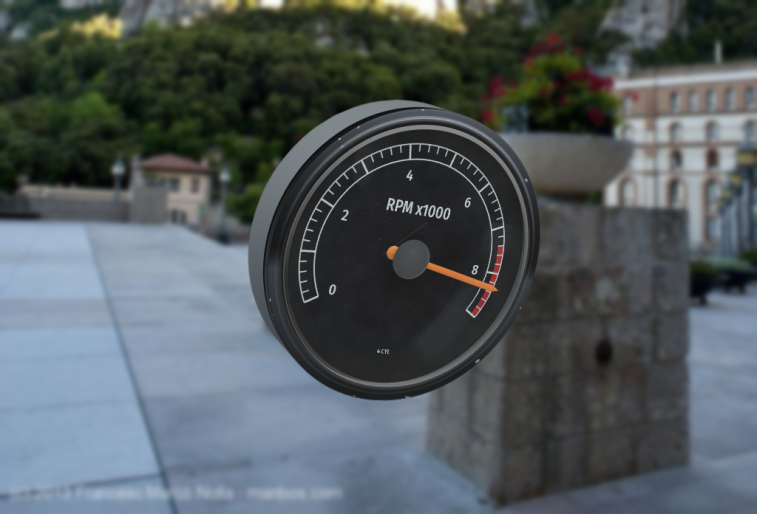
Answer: 8300
